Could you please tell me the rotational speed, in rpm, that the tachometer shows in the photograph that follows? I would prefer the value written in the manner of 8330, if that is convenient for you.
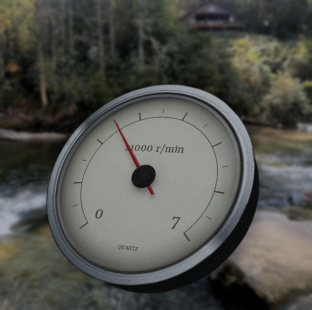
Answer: 2500
